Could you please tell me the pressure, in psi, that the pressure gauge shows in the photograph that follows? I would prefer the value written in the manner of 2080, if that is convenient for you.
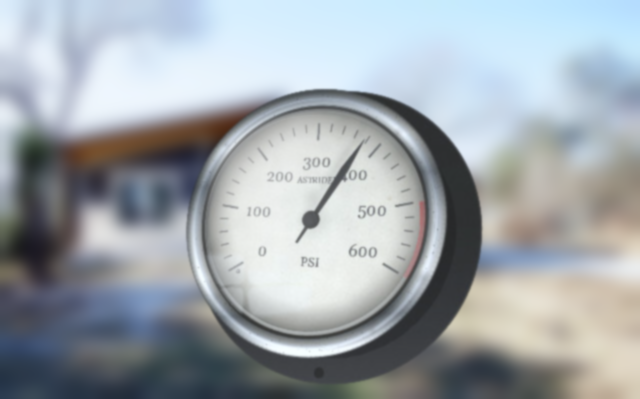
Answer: 380
